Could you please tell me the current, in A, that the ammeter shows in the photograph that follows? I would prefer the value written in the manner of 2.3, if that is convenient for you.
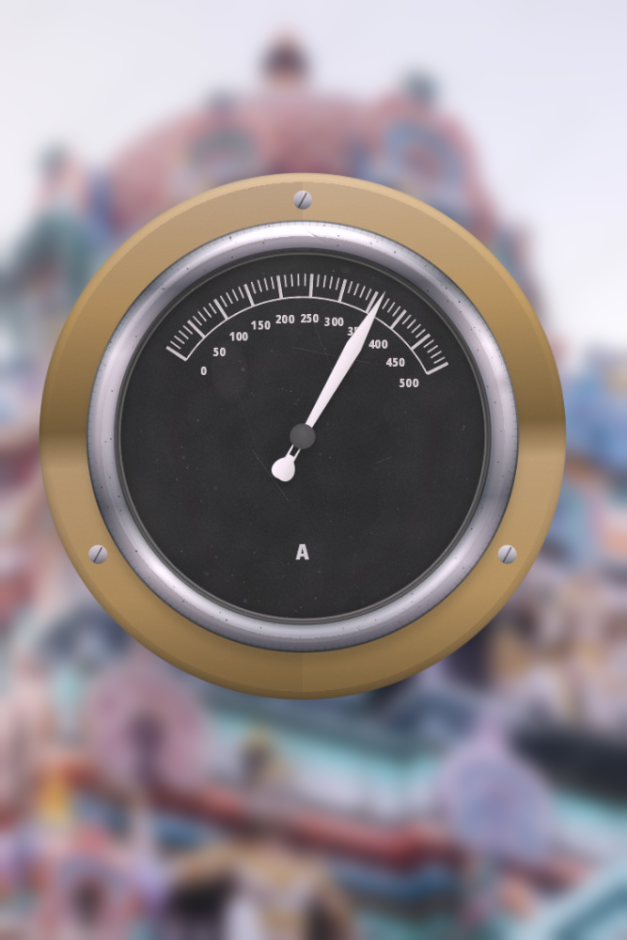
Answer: 360
